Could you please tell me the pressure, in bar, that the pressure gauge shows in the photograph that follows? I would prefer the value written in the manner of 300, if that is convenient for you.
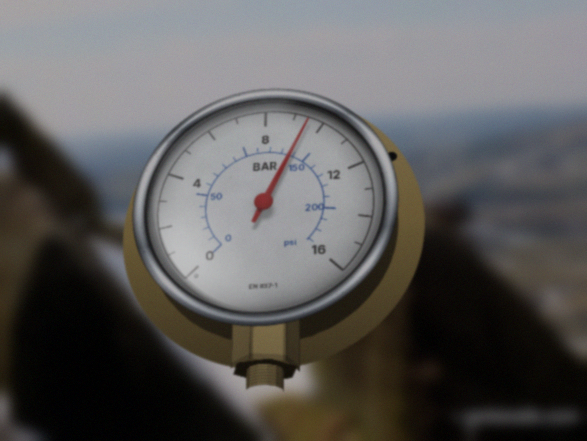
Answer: 9.5
